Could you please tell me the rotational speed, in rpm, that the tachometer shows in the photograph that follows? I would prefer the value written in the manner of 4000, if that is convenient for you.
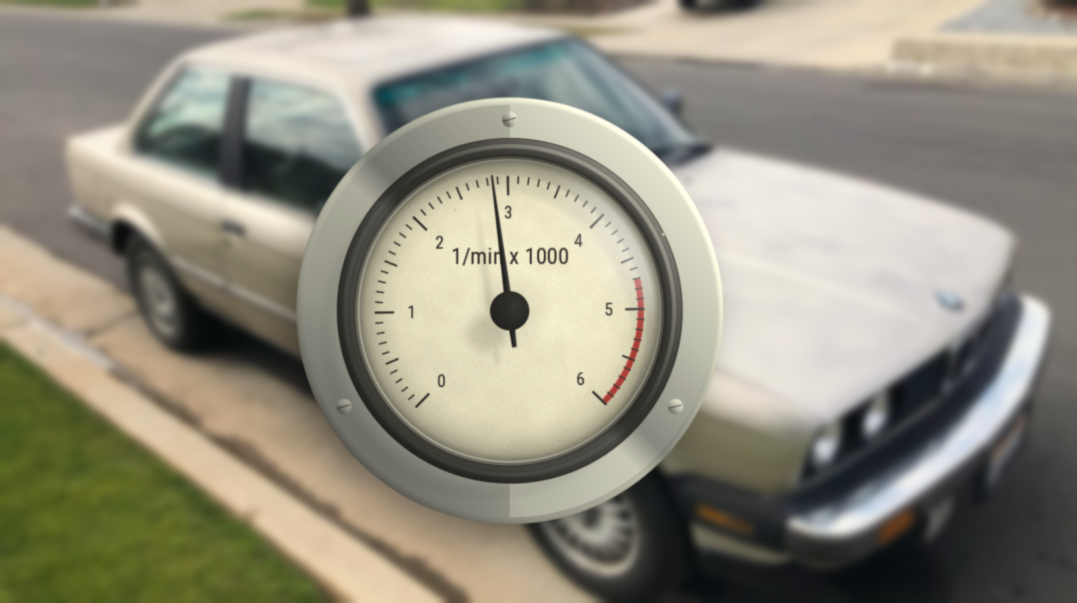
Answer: 2850
